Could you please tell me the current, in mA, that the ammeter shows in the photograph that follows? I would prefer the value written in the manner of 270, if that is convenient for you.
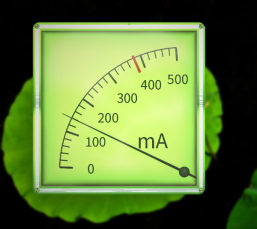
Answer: 140
